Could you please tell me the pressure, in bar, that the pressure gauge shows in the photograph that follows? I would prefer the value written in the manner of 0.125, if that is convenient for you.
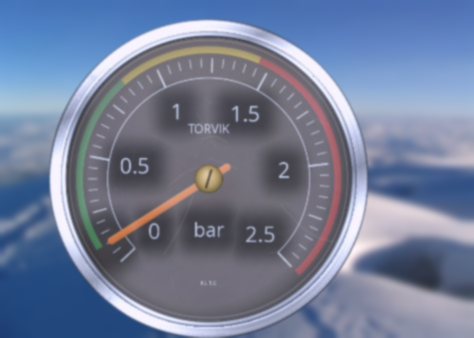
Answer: 0.1
